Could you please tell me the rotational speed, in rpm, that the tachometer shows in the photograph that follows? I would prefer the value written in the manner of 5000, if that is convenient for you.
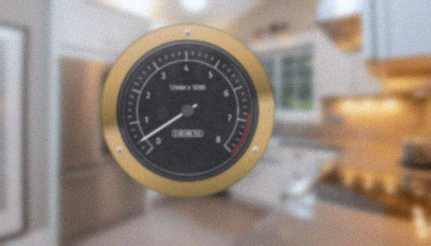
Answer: 400
